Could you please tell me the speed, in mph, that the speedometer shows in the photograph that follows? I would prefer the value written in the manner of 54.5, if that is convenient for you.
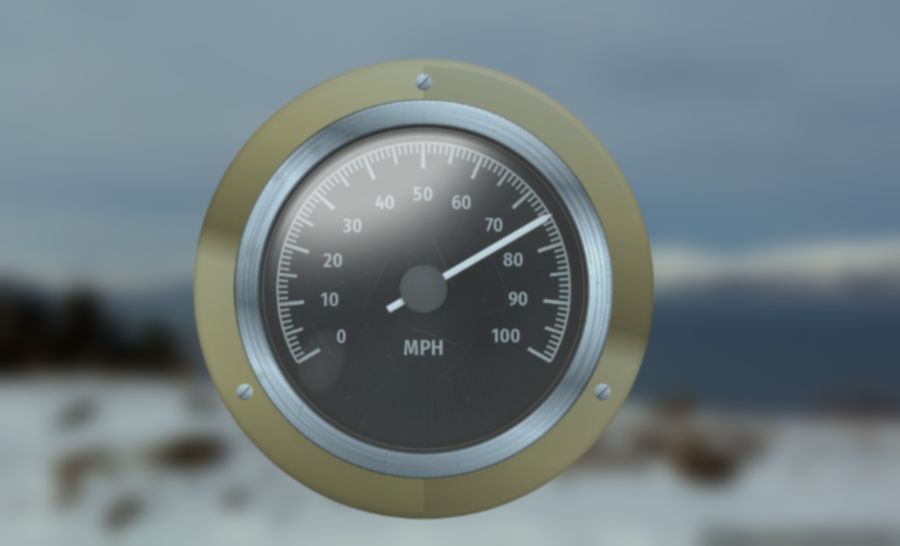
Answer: 75
